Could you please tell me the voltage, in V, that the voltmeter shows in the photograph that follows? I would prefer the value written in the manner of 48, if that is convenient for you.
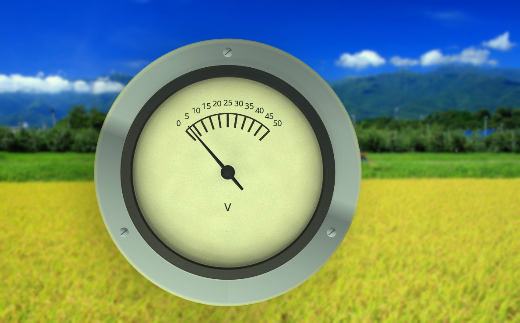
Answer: 2.5
